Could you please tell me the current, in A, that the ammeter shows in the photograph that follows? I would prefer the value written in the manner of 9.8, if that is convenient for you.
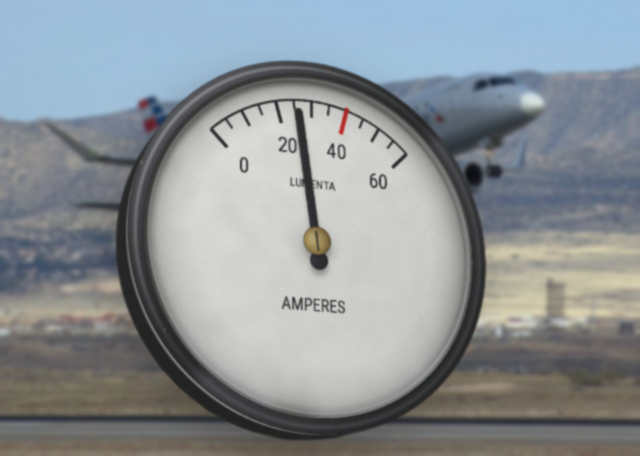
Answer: 25
